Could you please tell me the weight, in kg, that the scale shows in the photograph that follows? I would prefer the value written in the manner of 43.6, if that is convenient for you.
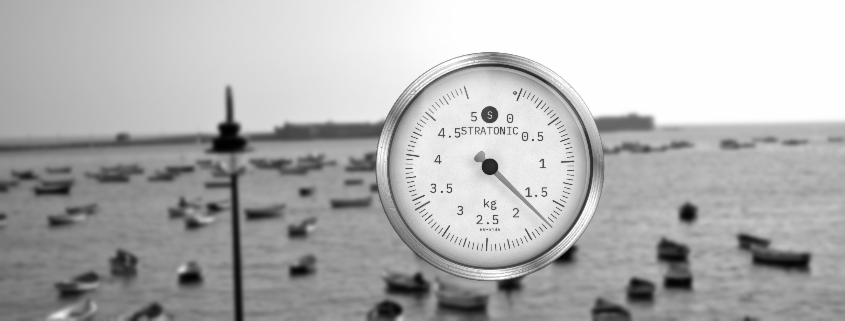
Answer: 1.75
